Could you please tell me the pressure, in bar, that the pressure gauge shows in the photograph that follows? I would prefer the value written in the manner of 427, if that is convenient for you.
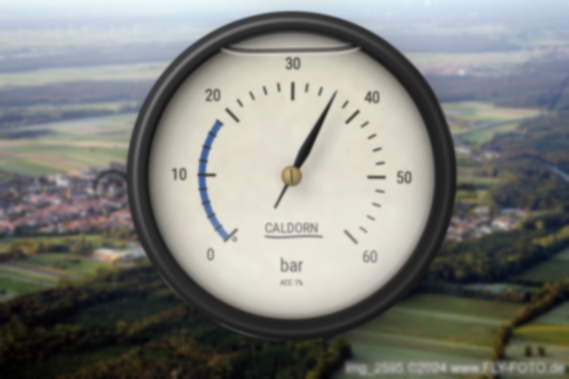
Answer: 36
